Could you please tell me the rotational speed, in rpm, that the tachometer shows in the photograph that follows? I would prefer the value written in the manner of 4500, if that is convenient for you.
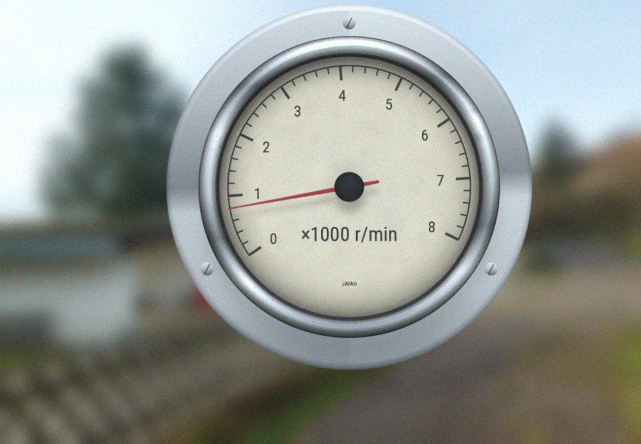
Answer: 800
